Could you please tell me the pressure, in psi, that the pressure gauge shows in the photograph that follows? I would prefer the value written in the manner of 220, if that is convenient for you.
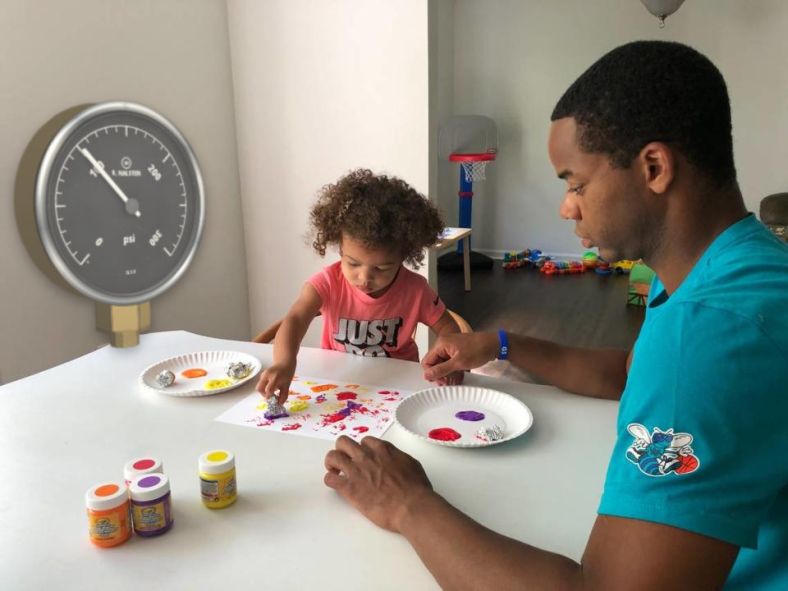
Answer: 100
